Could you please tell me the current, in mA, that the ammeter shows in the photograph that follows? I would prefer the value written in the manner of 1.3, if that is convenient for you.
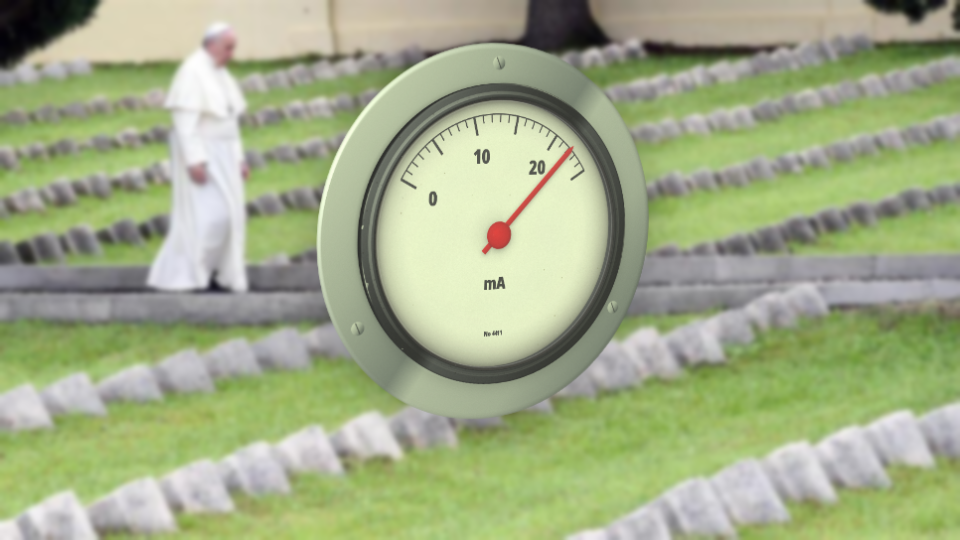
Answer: 22
